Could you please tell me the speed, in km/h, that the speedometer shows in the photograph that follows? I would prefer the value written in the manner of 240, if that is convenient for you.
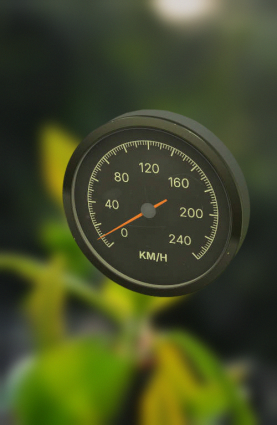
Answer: 10
